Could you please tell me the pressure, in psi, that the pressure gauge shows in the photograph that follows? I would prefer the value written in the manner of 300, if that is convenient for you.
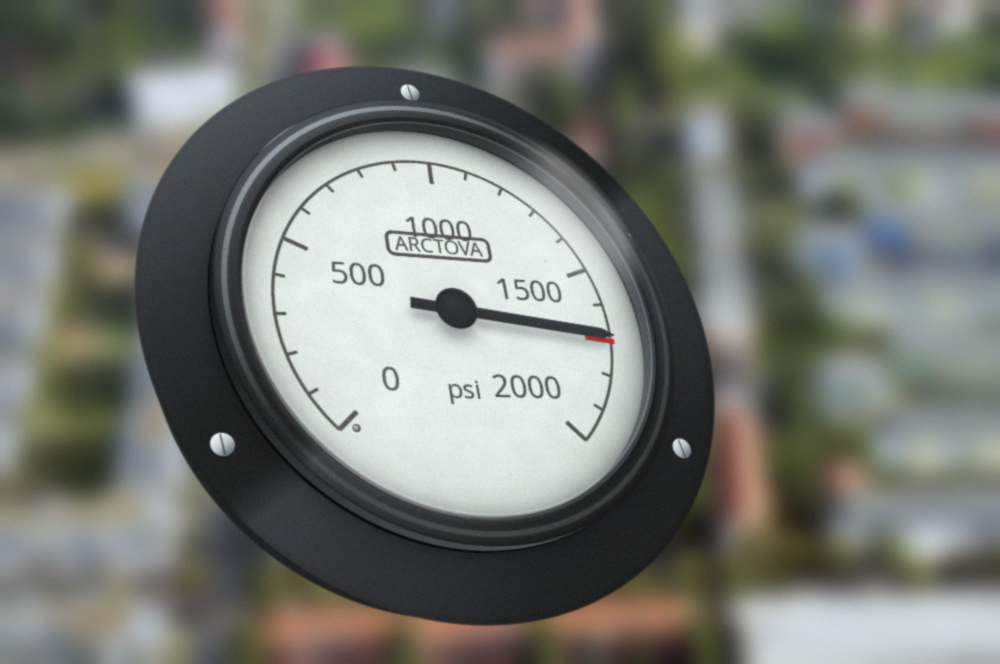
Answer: 1700
